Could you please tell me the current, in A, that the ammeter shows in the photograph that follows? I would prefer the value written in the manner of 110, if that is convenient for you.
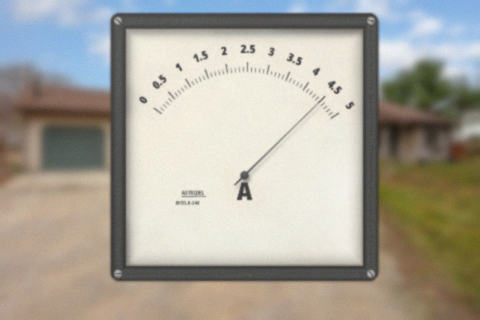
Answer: 4.5
